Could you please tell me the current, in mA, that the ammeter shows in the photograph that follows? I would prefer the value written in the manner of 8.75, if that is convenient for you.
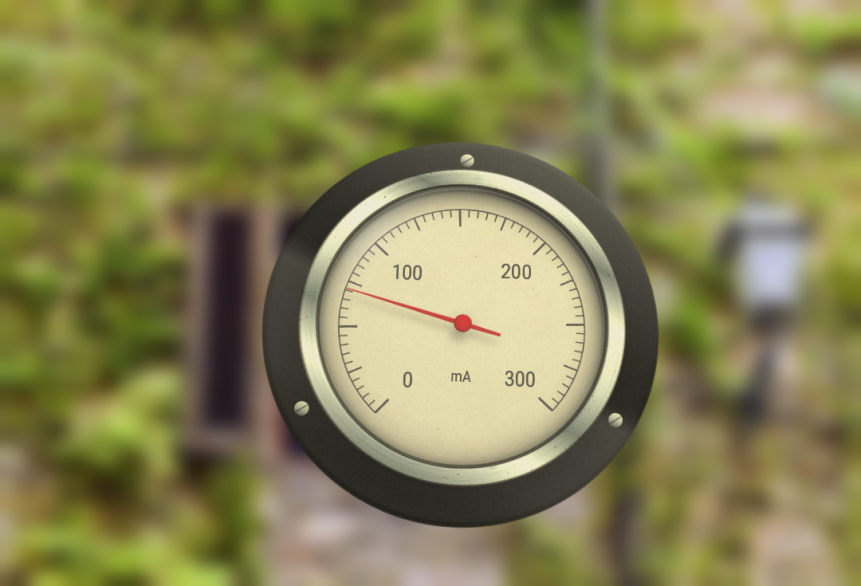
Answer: 70
